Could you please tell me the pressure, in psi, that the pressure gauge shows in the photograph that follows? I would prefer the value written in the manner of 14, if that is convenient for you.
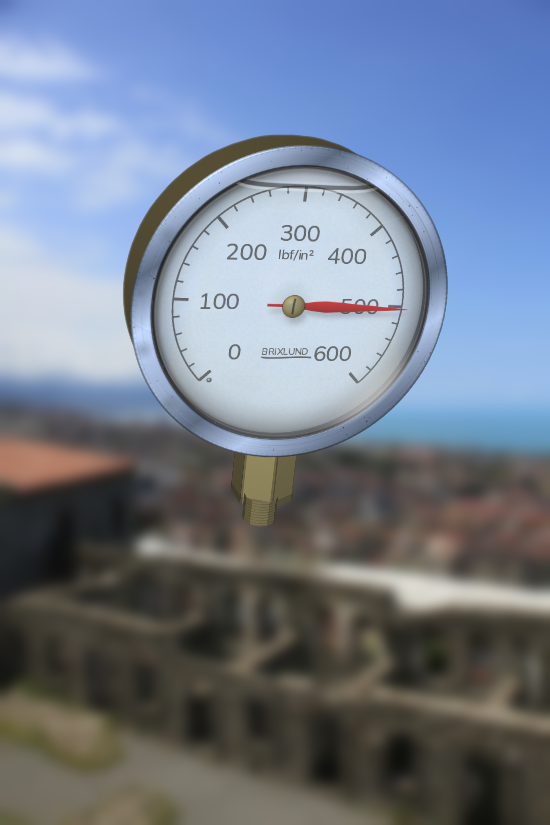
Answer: 500
